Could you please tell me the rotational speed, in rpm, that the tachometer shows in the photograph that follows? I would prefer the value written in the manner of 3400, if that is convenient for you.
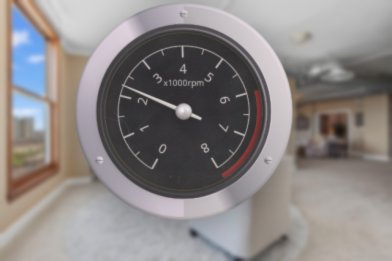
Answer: 2250
